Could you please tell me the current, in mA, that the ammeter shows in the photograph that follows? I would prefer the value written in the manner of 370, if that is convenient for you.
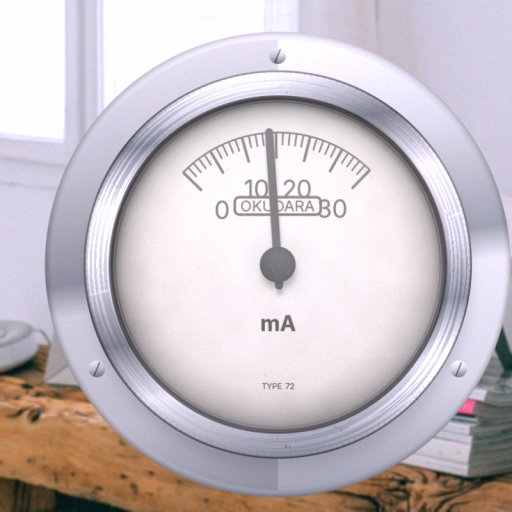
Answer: 14
